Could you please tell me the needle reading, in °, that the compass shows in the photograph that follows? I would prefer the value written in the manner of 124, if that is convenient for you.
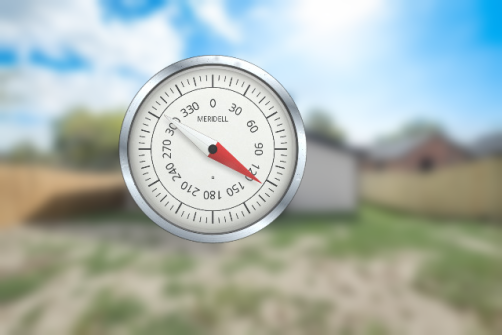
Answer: 125
